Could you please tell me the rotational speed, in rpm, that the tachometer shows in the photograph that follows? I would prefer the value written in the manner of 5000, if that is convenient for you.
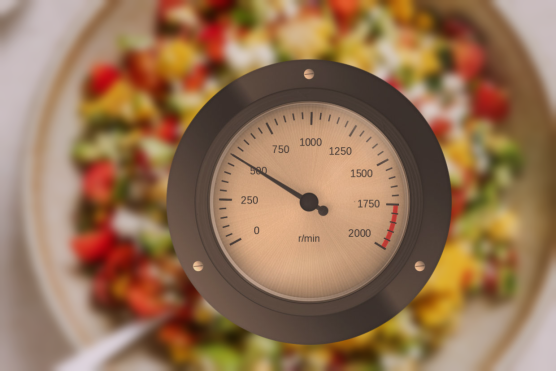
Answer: 500
